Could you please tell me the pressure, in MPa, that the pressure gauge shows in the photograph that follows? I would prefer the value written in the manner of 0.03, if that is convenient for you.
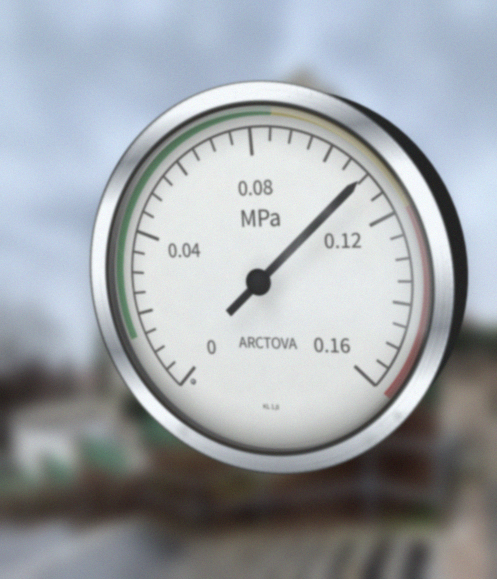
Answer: 0.11
